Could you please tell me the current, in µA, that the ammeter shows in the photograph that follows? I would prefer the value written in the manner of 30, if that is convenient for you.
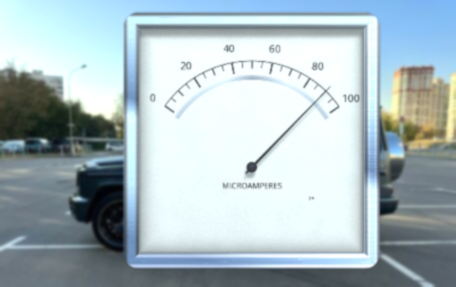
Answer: 90
